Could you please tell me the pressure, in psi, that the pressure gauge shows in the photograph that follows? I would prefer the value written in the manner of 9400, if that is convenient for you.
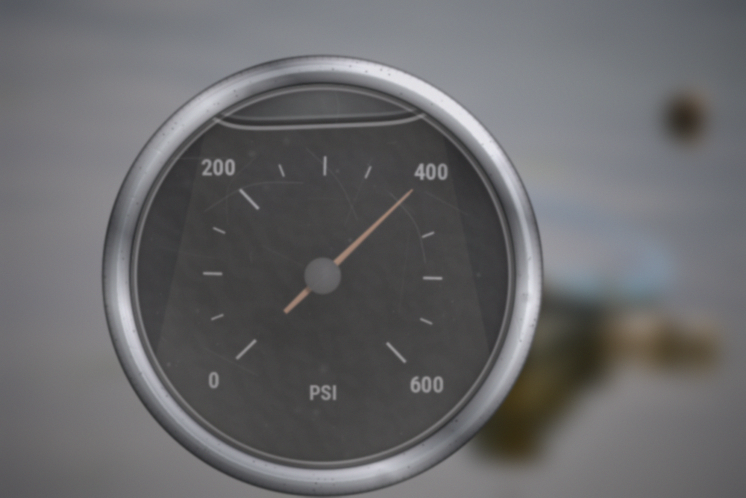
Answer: 400
